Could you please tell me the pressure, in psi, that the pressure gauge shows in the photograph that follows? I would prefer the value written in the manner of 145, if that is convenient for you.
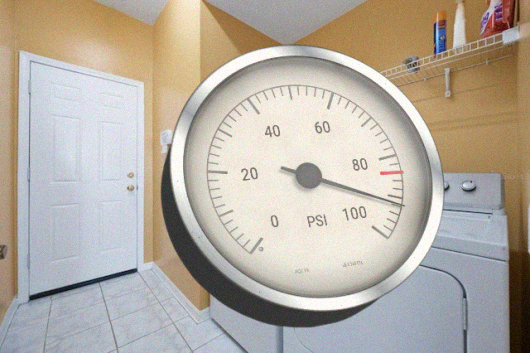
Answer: 92
